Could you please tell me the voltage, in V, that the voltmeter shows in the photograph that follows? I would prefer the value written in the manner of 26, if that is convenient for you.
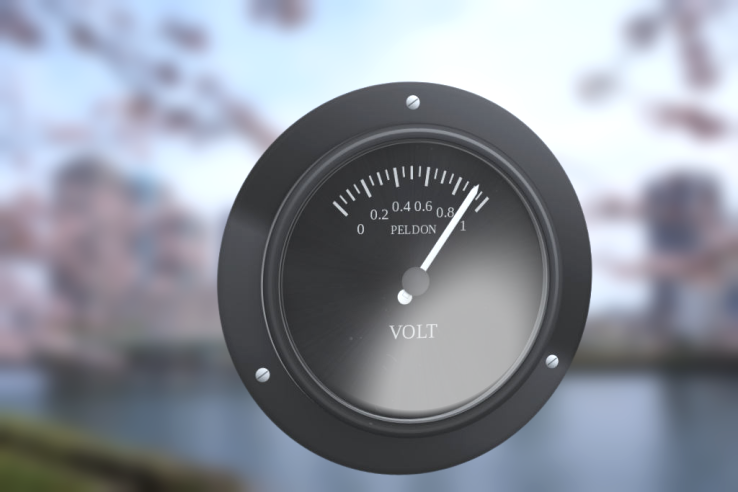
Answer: 0.9
